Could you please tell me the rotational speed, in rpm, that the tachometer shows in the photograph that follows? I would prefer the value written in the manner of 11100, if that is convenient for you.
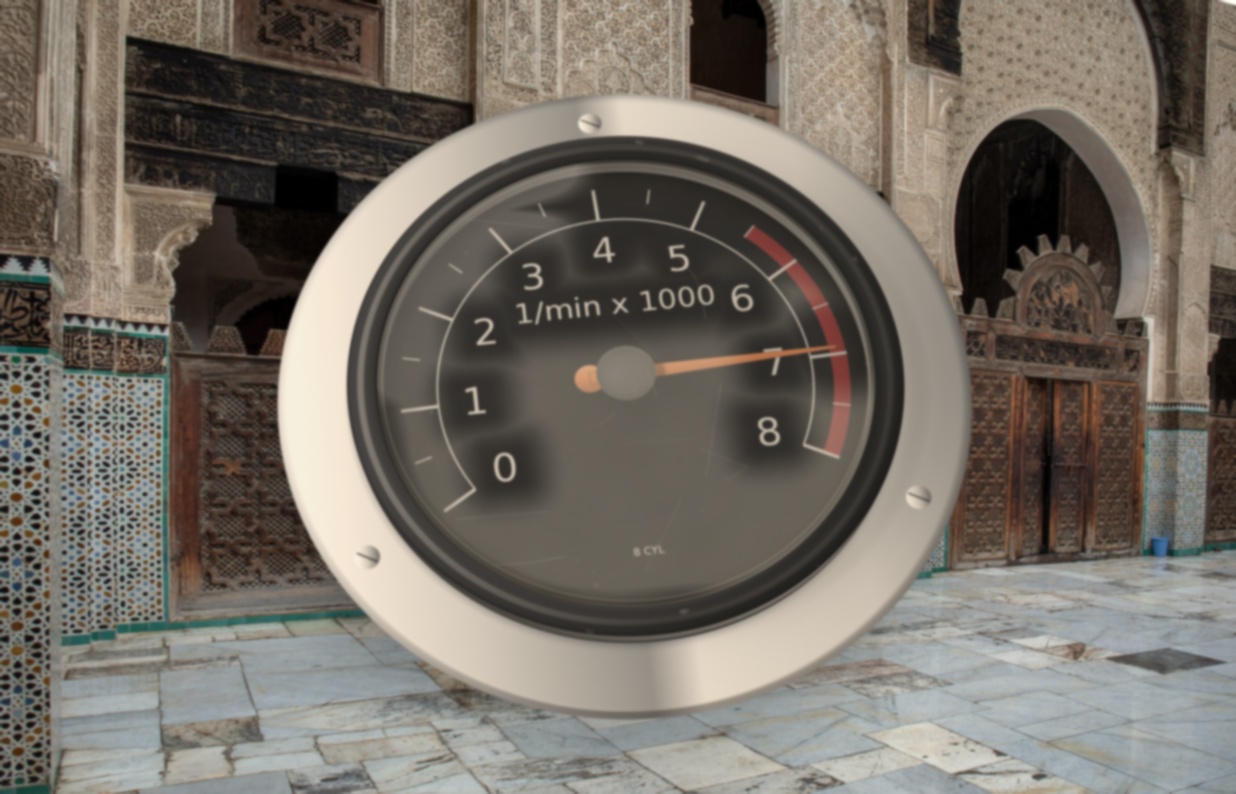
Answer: 7000
